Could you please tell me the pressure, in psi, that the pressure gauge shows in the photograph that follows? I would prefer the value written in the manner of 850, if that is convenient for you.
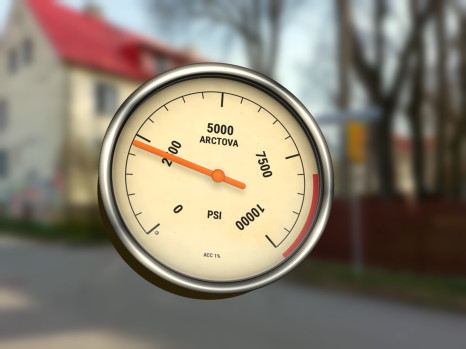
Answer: 2250
